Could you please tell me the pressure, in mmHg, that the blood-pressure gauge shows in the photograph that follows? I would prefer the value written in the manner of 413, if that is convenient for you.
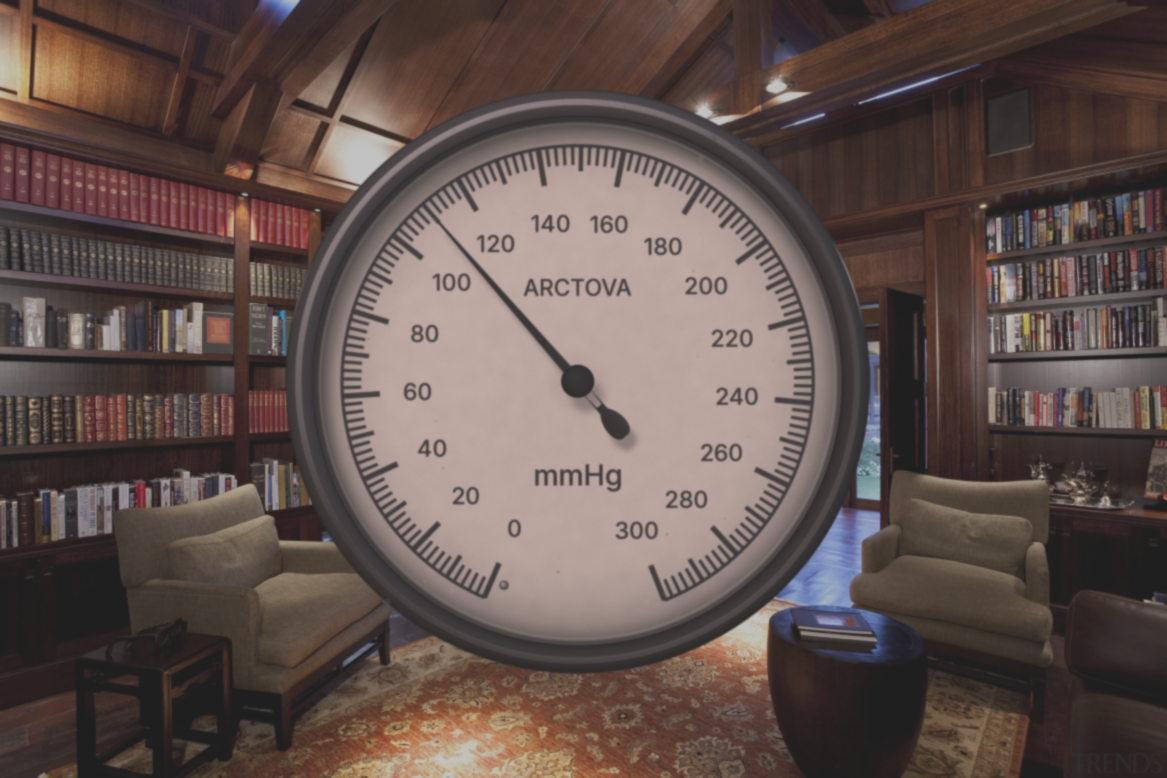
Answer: 110
